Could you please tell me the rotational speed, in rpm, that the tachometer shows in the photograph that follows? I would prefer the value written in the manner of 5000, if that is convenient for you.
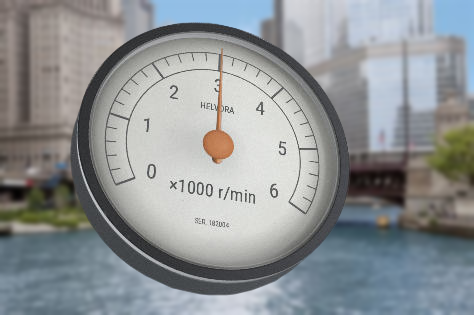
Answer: 3000
